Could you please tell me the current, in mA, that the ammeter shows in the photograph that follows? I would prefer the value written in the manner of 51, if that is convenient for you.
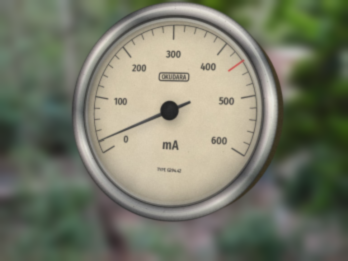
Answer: 20
